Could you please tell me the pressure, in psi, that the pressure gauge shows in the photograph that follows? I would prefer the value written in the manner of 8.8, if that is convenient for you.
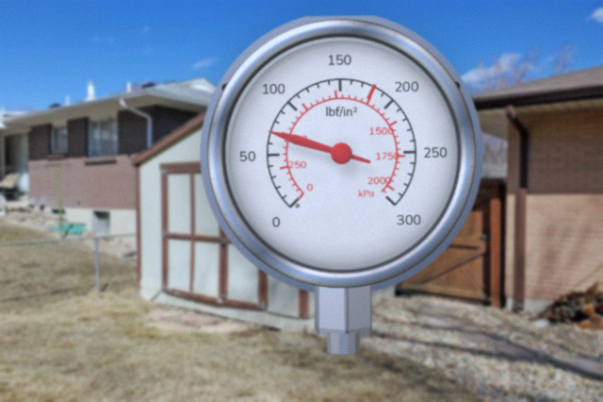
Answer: 70
